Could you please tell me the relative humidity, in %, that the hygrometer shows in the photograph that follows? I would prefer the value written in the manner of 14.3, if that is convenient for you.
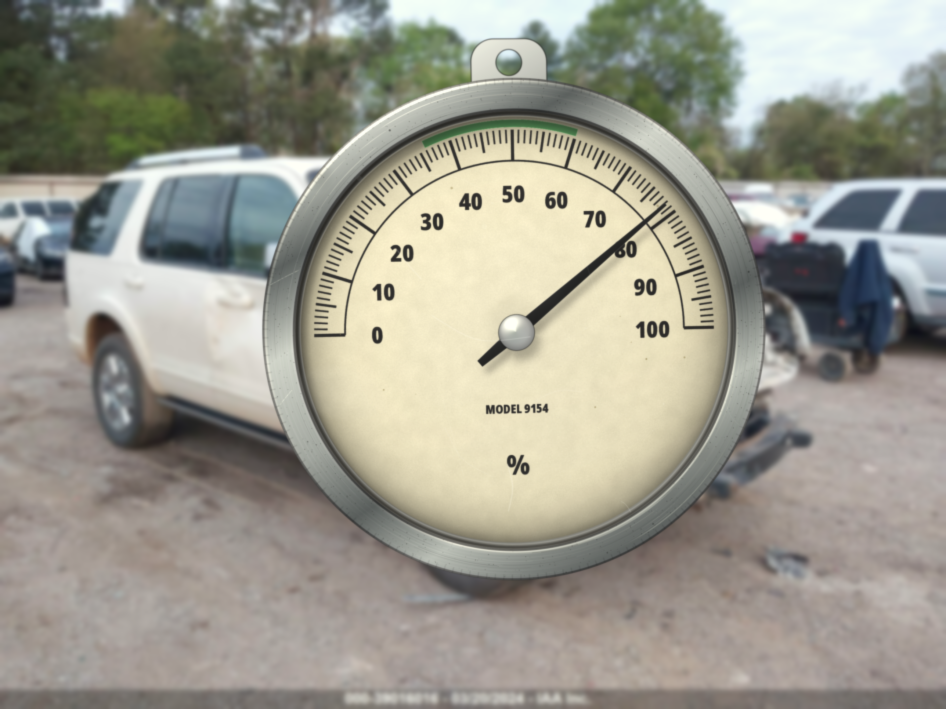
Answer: 78
